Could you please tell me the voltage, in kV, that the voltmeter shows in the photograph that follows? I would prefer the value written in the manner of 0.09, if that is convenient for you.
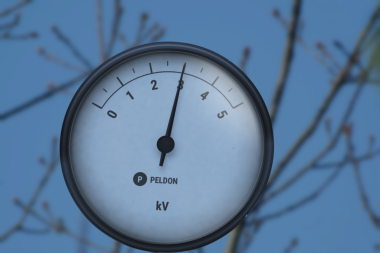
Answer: 3
